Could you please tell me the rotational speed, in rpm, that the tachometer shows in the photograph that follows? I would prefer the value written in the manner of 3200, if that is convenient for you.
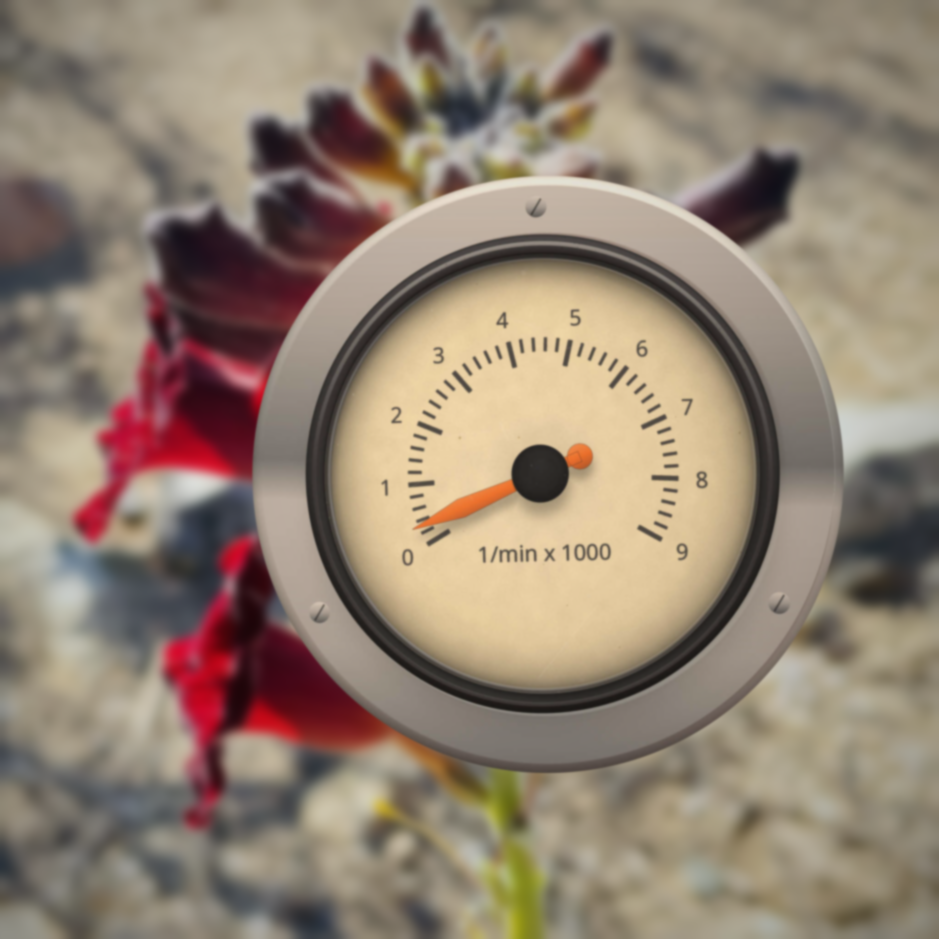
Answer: 300
